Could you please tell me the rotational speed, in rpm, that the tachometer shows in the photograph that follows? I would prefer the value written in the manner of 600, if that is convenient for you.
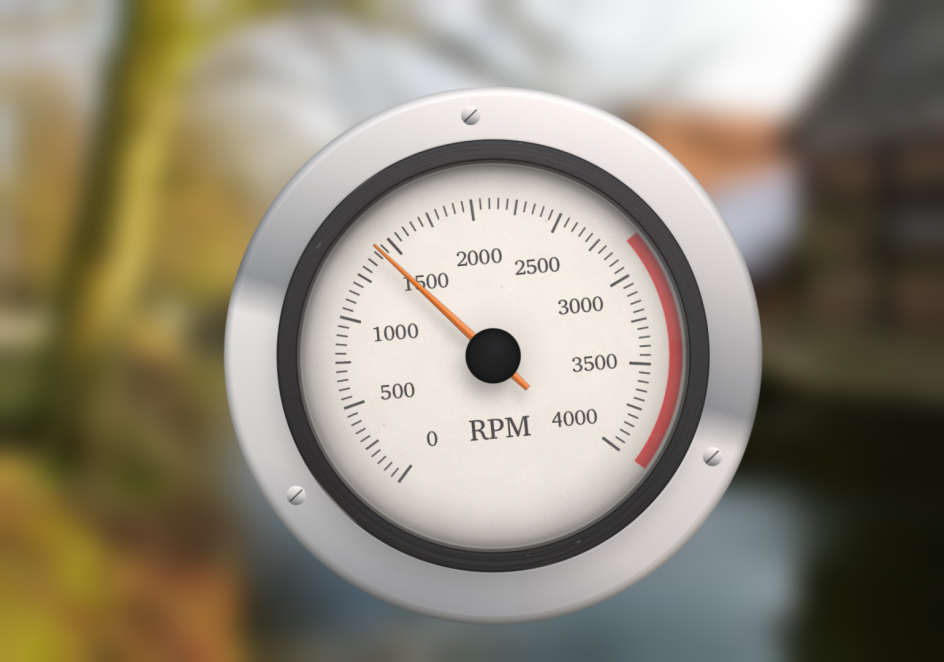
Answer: 1425
